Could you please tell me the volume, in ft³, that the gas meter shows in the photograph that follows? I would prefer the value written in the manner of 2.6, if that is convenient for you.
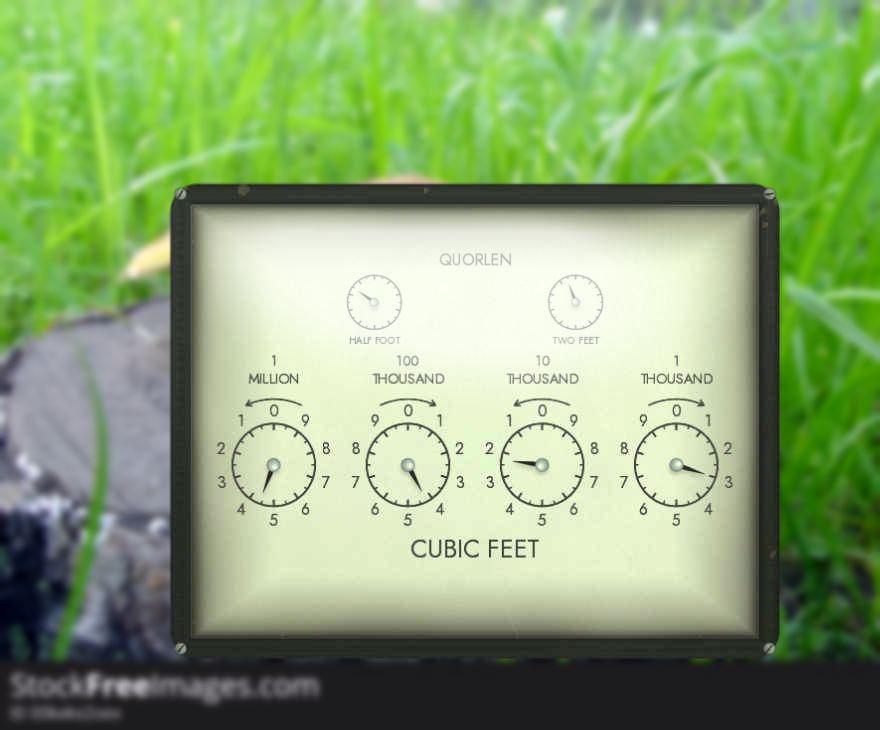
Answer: 442300
